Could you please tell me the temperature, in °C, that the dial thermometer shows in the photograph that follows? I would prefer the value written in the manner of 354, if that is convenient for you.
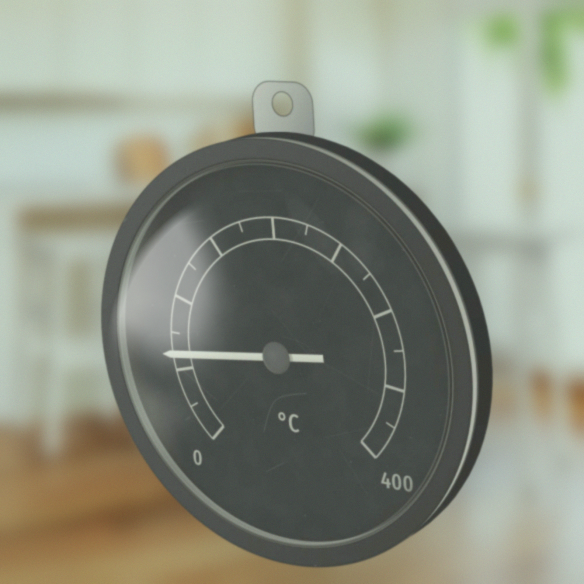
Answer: 62.5
